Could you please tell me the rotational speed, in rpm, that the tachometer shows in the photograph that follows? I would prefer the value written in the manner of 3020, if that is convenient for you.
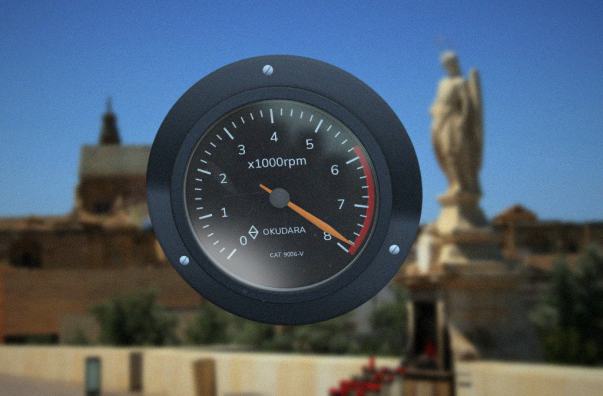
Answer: 7800
